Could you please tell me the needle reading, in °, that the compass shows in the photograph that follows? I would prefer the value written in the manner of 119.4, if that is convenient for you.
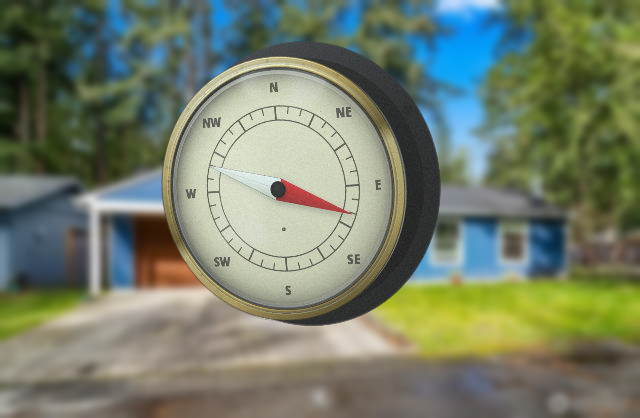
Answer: 110
